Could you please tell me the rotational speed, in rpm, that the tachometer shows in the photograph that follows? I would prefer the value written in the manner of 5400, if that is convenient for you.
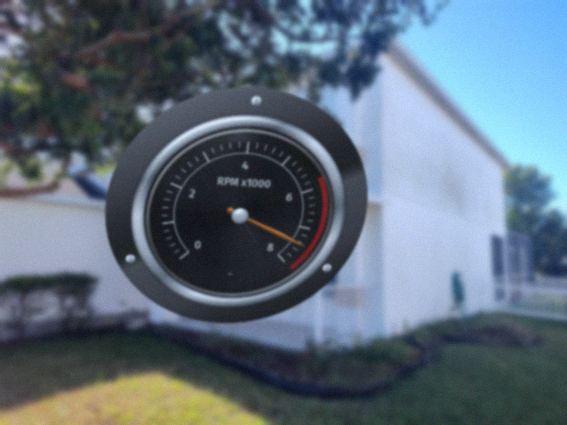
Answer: 7400
